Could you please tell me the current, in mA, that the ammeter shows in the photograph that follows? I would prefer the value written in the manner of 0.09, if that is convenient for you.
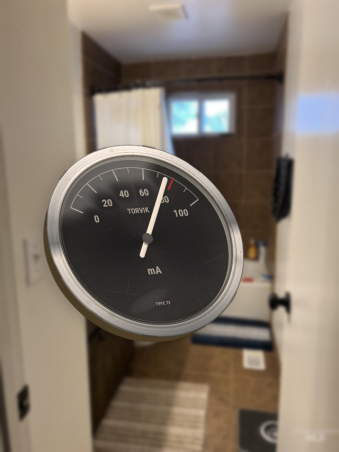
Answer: 75
